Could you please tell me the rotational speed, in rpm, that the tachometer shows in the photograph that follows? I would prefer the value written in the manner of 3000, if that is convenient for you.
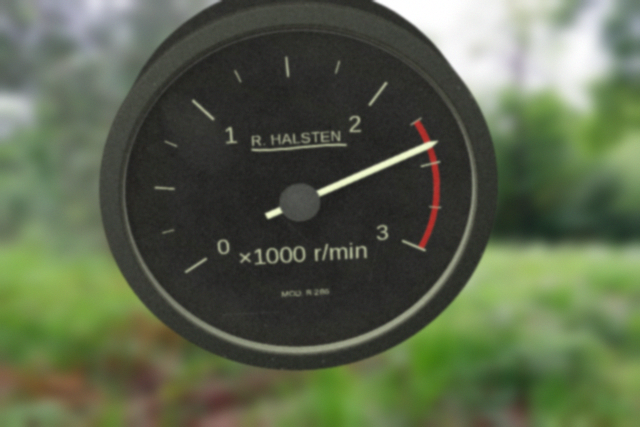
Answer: 2375
